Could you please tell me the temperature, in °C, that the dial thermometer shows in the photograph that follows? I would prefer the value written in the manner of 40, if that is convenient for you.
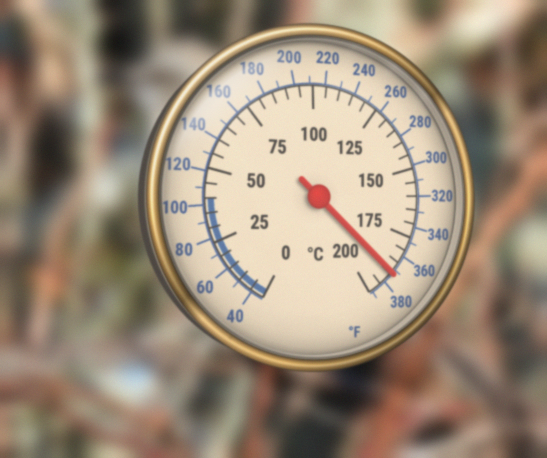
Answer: 190
